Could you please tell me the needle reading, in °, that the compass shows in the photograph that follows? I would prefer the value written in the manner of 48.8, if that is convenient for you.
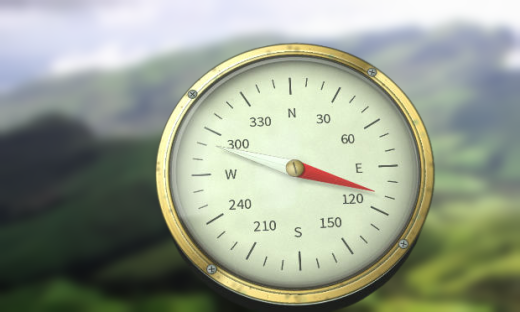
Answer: 110
